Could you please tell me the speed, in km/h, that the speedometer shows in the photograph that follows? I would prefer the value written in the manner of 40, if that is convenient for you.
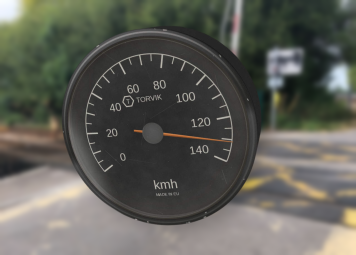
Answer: 130
